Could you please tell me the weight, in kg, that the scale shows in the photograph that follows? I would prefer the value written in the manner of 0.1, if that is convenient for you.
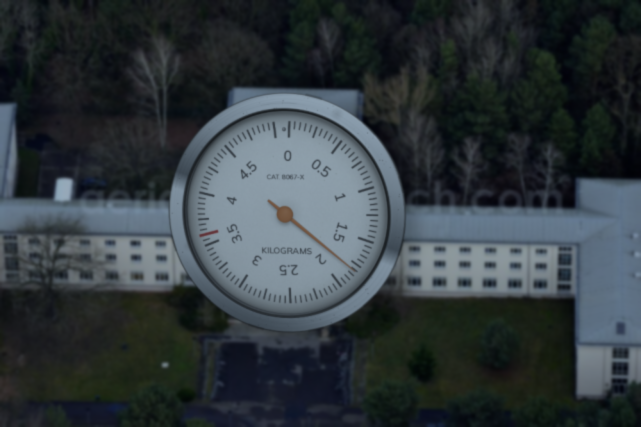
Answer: 1.8
